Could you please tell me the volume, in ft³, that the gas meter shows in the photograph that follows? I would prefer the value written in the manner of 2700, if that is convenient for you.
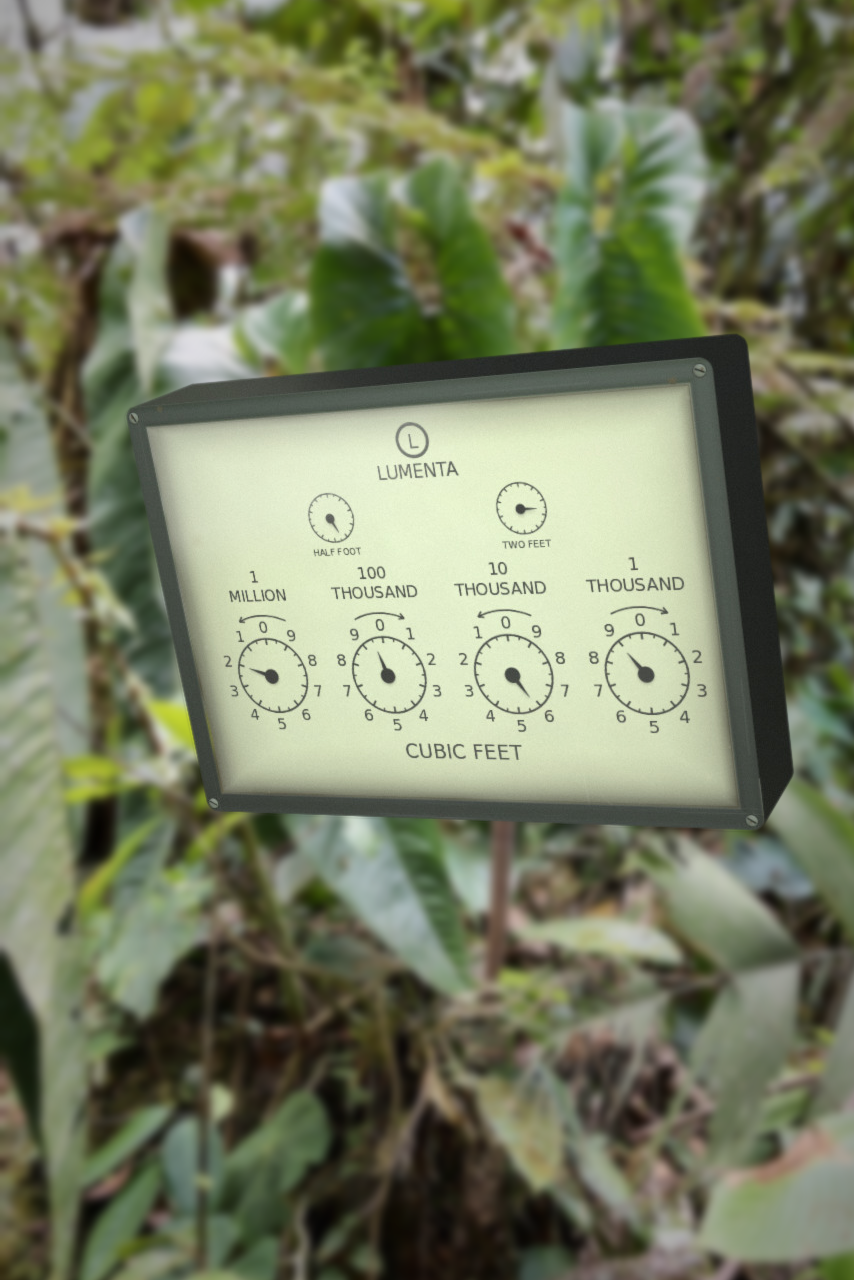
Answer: 195900
